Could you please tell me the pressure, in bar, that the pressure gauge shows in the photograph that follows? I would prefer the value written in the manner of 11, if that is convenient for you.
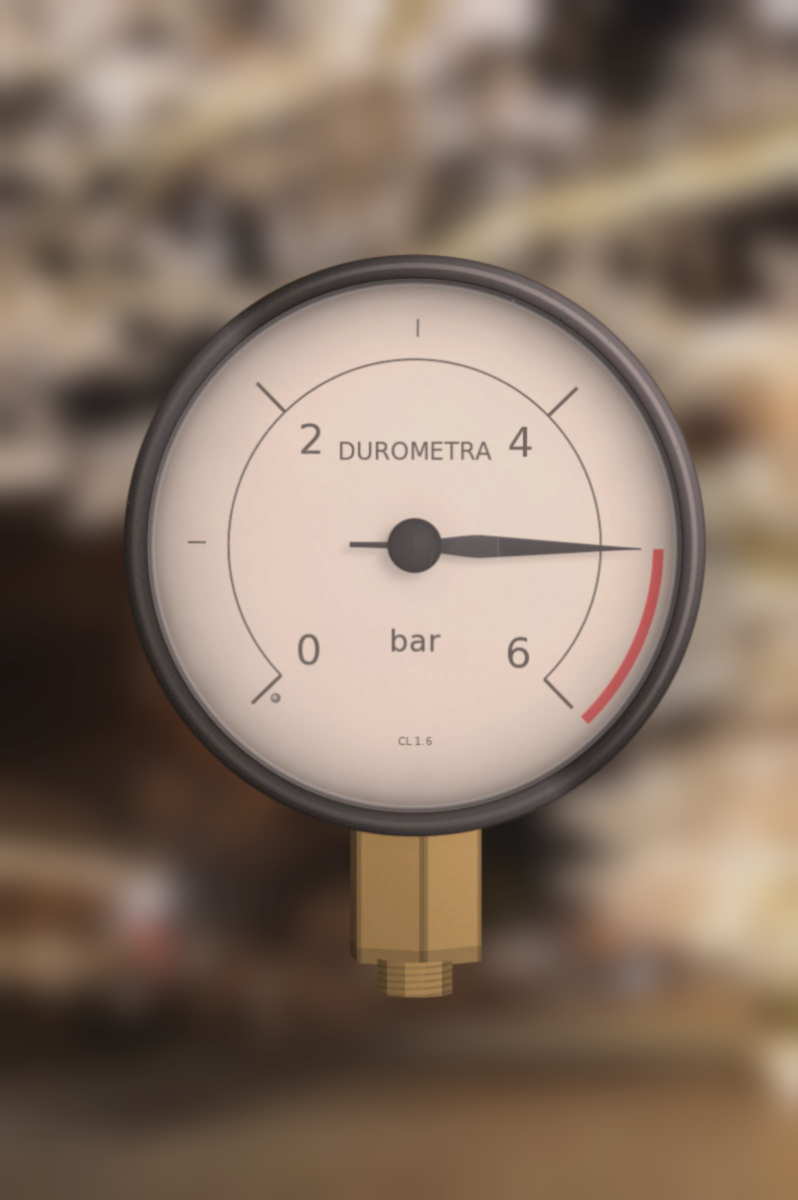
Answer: 5
